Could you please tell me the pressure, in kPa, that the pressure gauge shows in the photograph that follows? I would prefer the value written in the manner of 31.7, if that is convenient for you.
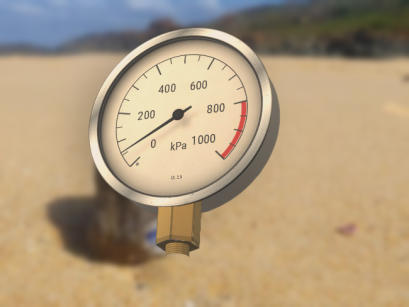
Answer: 50
